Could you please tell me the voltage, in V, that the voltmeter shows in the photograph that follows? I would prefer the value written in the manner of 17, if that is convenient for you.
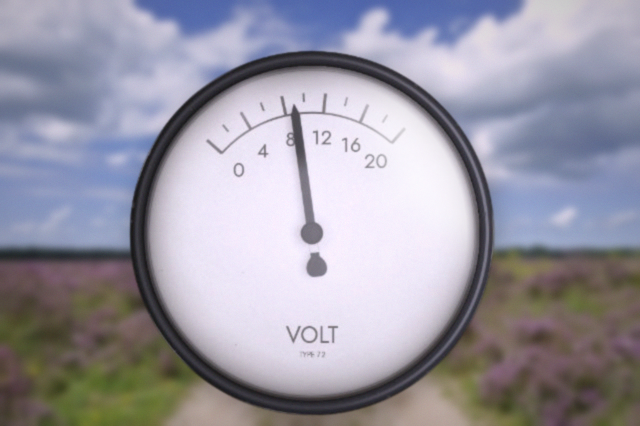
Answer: 9
